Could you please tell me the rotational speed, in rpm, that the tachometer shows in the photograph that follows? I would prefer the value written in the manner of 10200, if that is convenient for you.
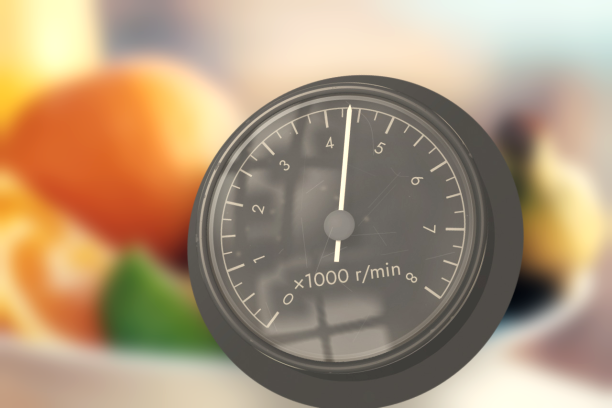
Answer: 4375
